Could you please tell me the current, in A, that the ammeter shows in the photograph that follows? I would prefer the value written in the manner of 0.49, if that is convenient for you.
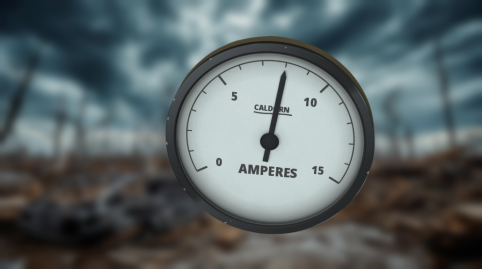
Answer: 8
